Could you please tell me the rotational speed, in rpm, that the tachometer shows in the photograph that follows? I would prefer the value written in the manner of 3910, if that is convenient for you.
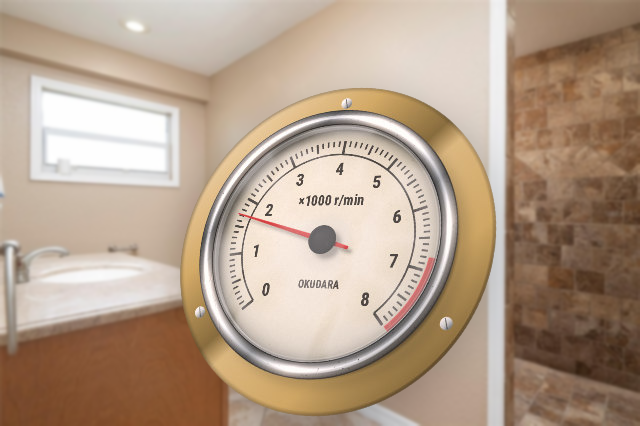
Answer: 1700
